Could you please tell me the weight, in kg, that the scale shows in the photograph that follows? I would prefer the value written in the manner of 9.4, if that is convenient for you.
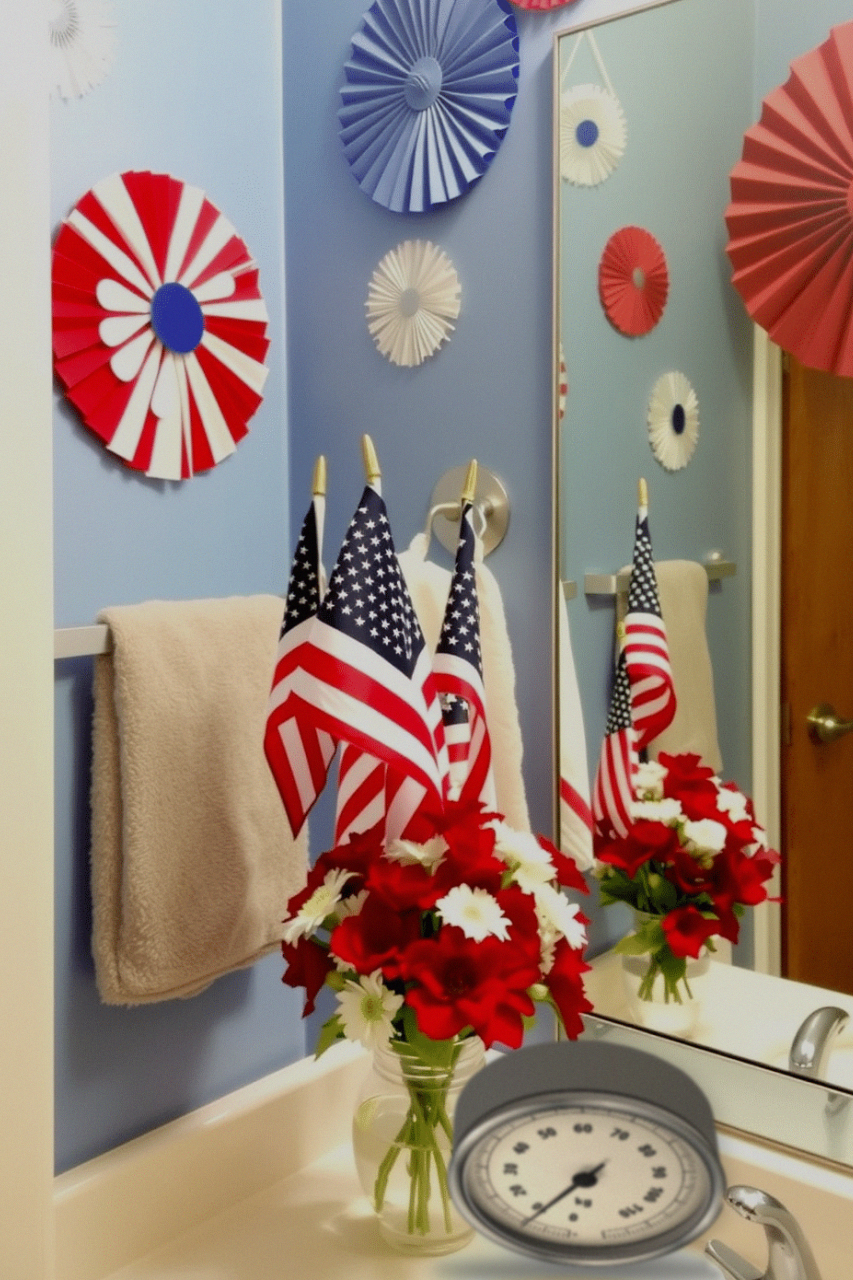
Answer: 10
